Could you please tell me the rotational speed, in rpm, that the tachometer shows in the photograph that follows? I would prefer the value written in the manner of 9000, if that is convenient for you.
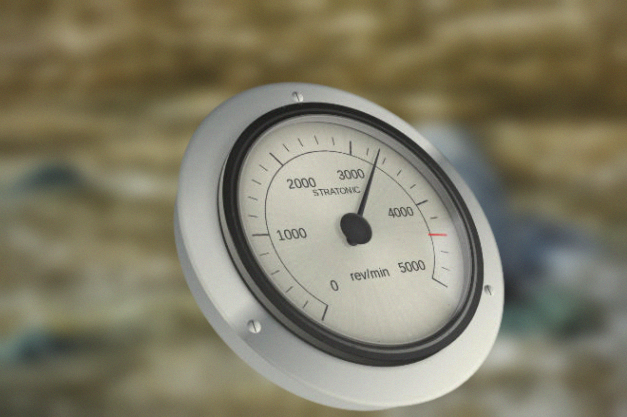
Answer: 3300
